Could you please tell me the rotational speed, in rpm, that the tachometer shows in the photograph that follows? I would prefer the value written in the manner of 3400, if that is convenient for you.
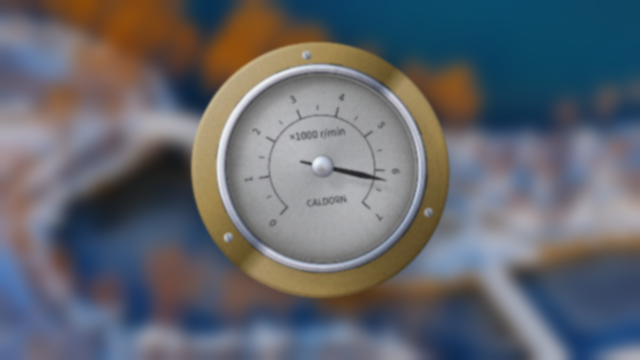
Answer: 6250
